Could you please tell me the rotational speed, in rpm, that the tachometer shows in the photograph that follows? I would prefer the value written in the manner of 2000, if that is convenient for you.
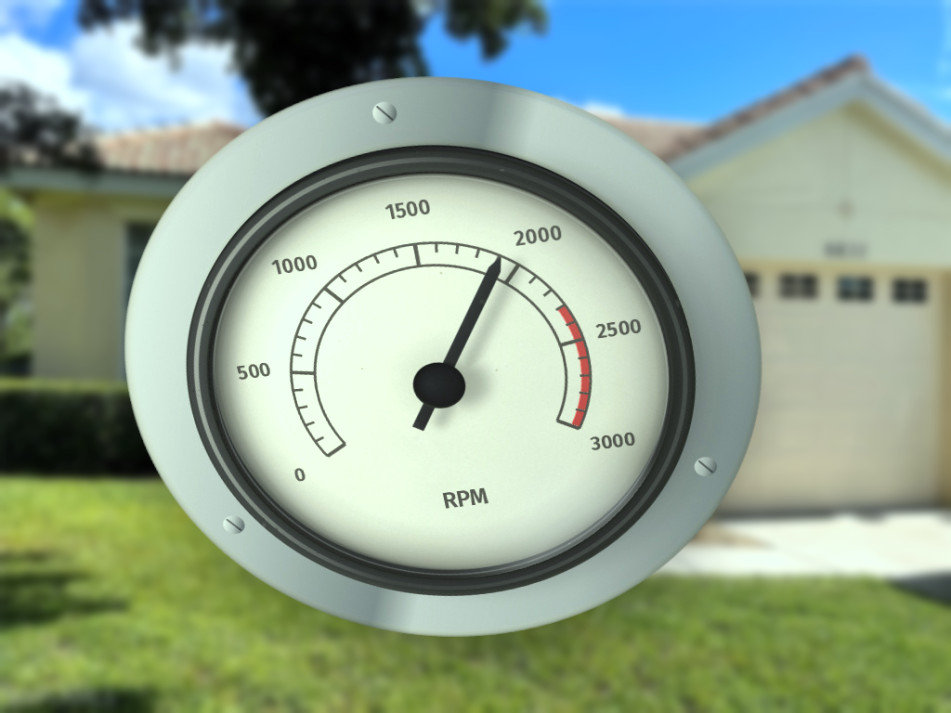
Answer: 1900
